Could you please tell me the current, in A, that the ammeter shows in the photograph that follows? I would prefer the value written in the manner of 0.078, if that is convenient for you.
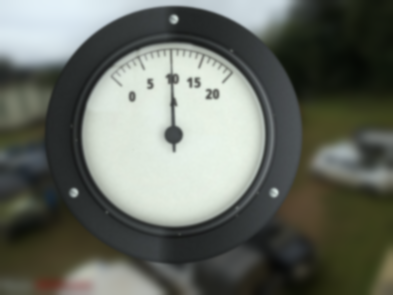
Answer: 10
